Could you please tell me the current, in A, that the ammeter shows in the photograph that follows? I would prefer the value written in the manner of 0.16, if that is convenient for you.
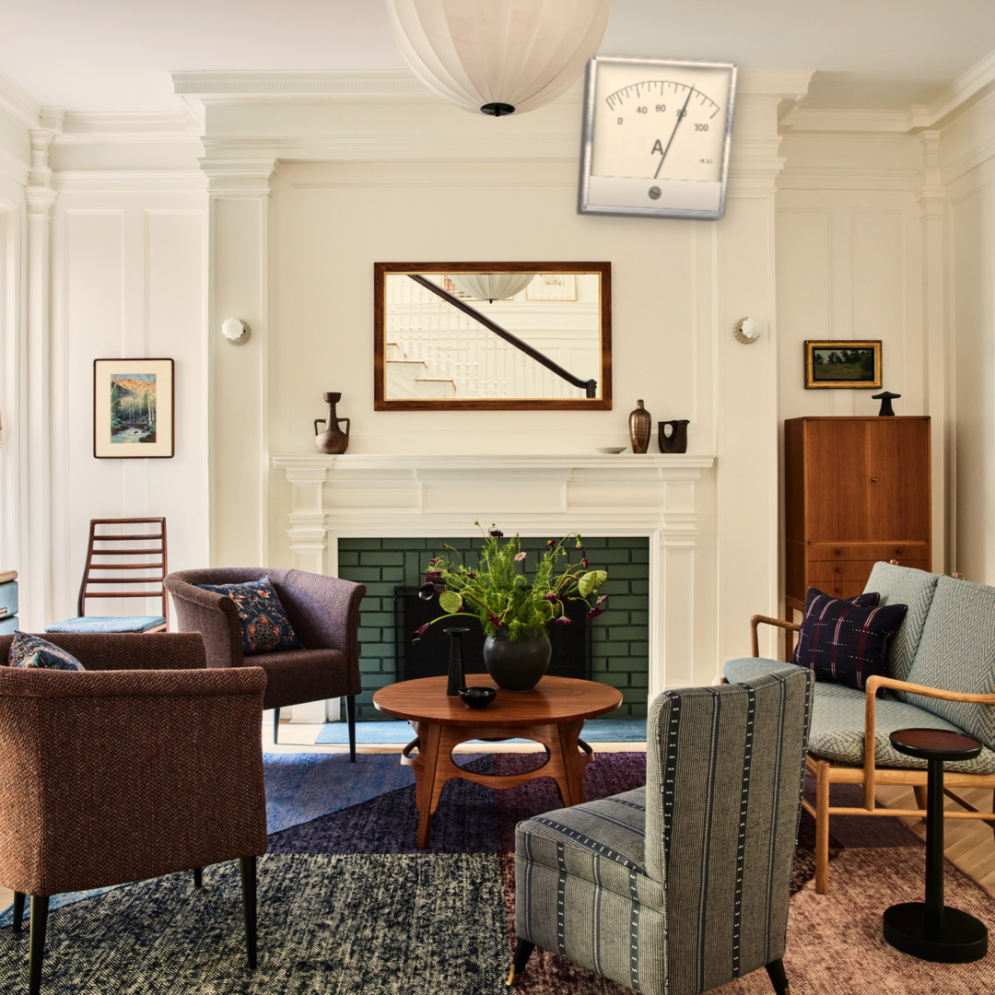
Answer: 80
